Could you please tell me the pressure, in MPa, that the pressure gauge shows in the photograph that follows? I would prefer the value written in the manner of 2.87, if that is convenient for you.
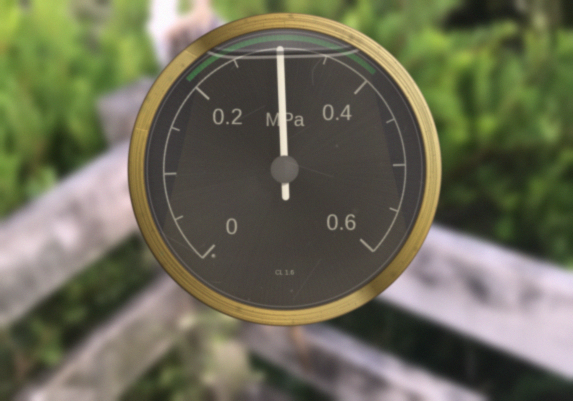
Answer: 0.3
